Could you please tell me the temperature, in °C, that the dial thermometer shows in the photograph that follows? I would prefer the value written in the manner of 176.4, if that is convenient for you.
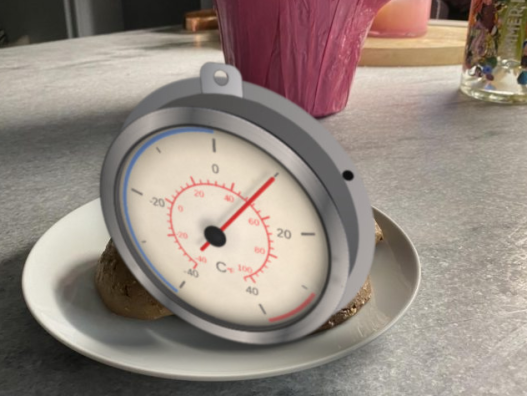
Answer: 10
